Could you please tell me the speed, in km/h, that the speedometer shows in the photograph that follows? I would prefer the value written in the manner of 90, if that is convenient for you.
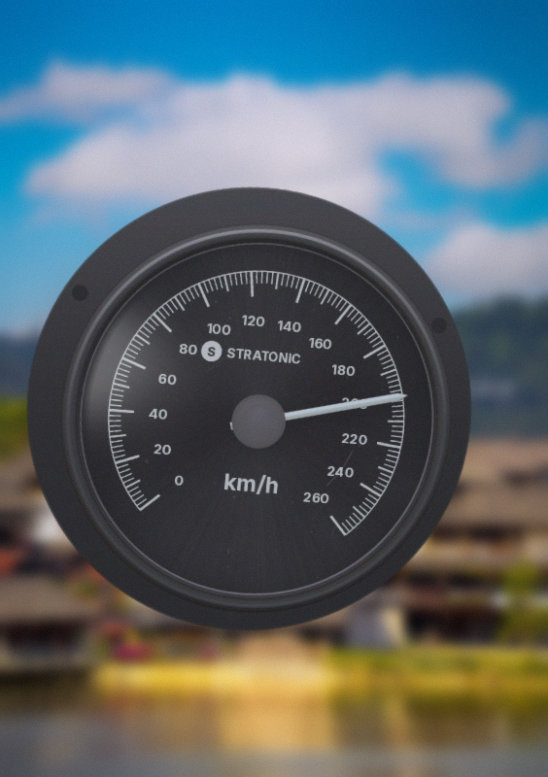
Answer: 200
